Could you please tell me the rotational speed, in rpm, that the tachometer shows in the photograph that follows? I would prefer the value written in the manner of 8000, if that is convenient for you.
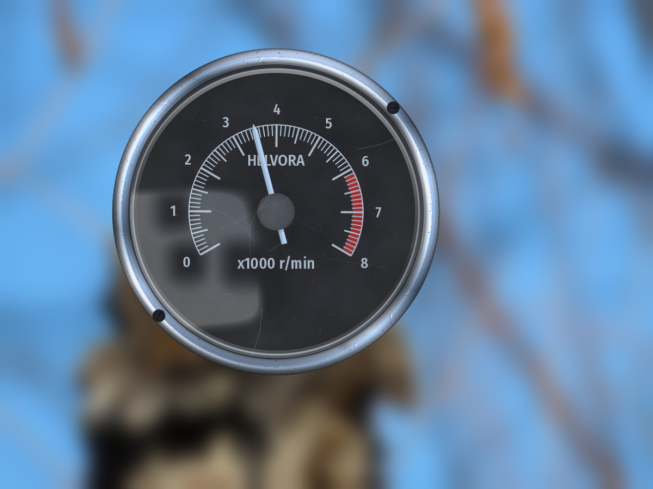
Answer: 3500
